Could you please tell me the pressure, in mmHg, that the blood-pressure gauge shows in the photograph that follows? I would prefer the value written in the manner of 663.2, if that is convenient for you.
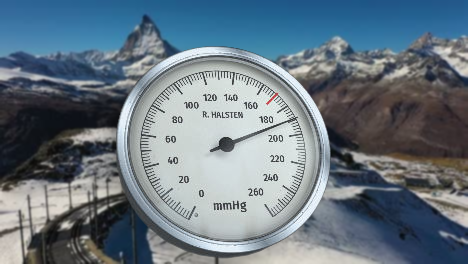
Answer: 190
